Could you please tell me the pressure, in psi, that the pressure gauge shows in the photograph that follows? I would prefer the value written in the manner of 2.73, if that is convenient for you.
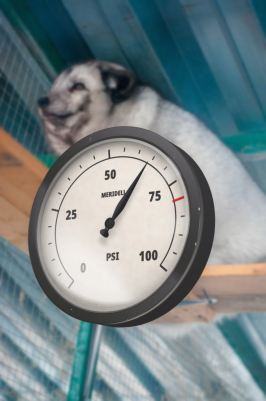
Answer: 65
